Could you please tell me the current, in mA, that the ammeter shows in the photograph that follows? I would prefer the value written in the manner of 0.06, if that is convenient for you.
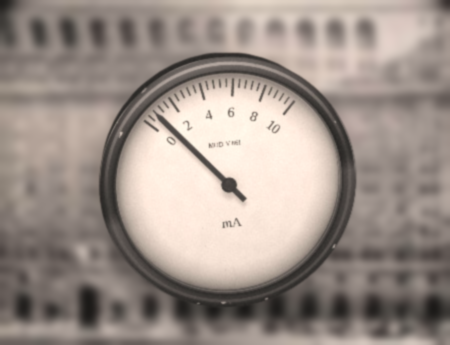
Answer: 0.8
